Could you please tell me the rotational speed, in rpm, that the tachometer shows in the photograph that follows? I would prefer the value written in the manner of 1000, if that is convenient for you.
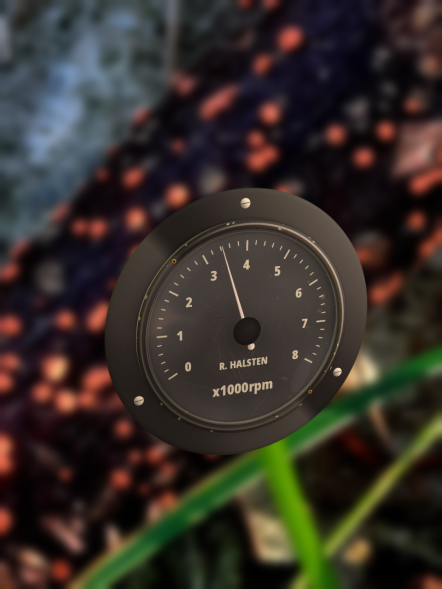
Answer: 3400
